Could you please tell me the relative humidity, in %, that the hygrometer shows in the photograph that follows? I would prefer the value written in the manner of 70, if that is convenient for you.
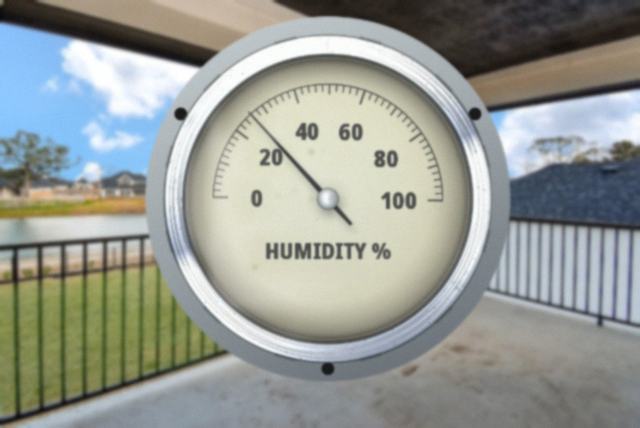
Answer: 26
